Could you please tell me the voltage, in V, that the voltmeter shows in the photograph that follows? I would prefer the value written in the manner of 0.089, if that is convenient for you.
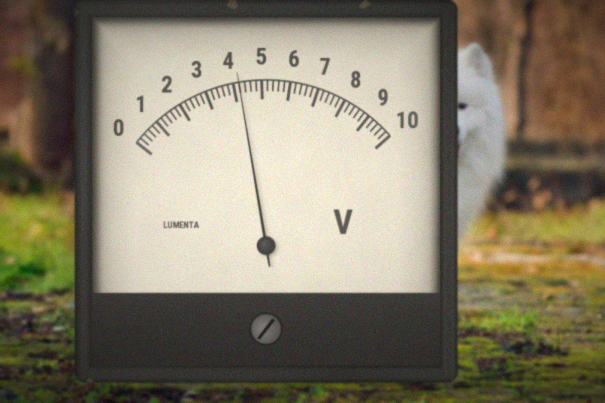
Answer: 4.2
